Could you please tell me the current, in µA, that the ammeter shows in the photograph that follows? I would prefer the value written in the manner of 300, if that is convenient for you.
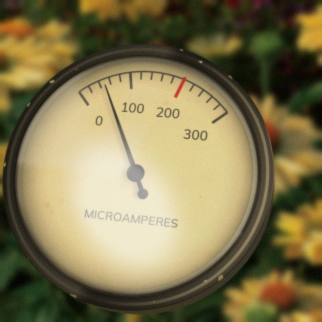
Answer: 50
